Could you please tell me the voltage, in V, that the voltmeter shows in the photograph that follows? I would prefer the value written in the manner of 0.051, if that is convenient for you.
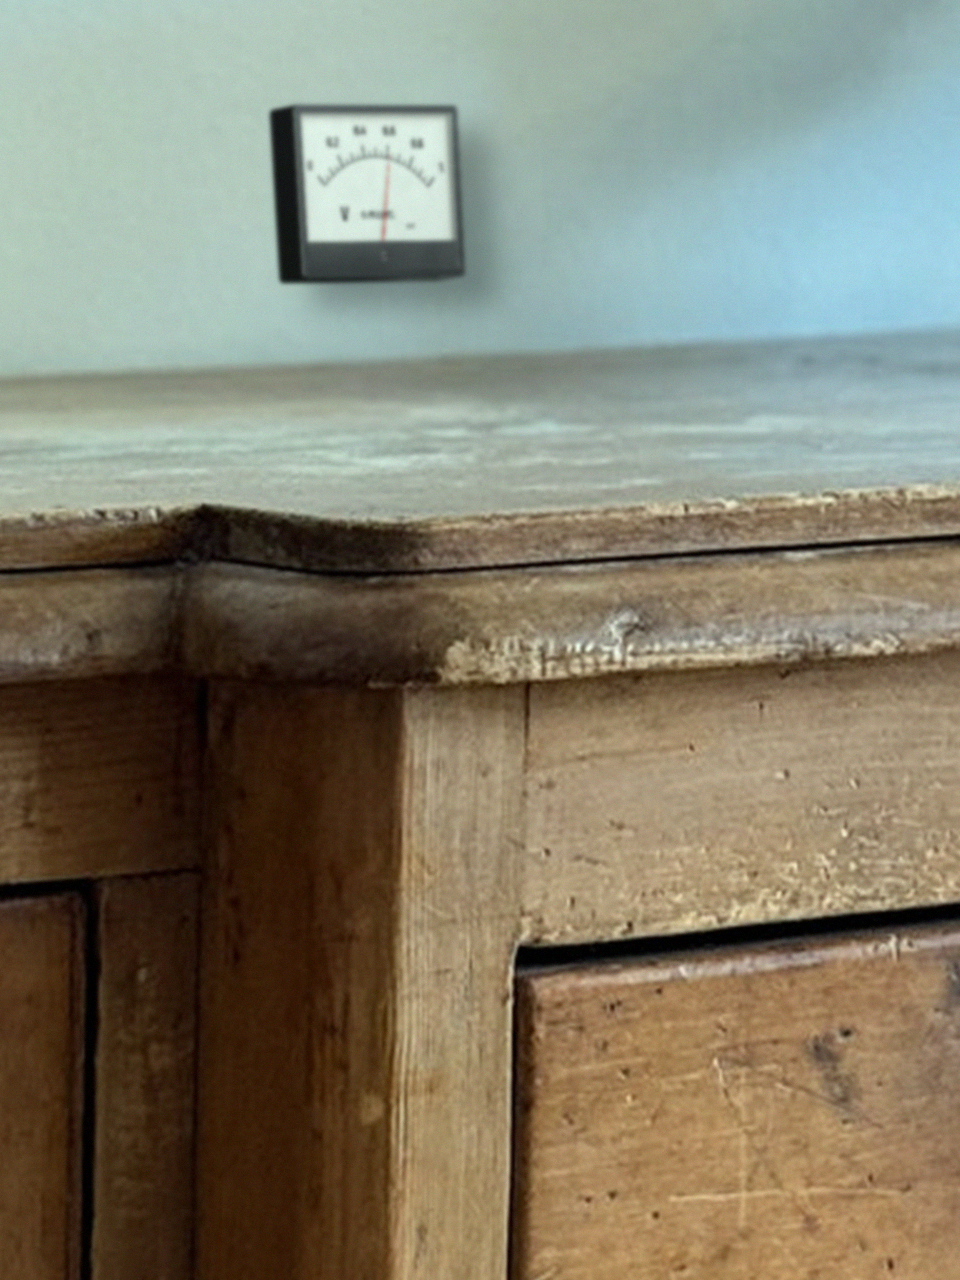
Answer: 0.6
